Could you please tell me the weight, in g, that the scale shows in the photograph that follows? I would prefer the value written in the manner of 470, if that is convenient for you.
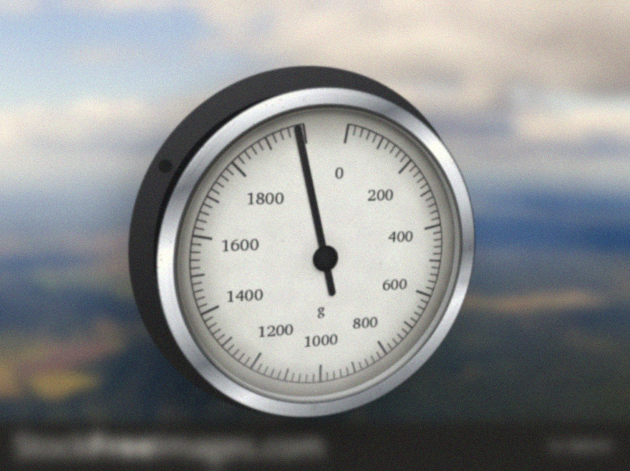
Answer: 1980
